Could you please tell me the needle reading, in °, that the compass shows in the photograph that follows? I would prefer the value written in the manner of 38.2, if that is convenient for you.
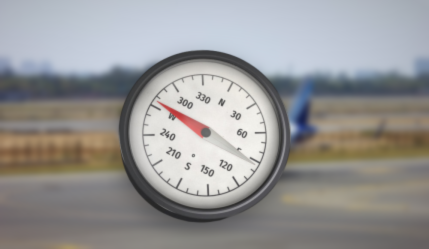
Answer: 275
